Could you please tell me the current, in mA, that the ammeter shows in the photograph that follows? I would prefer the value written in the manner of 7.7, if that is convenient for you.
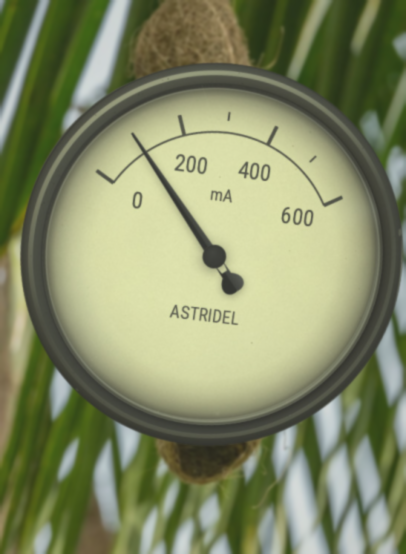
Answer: 100
